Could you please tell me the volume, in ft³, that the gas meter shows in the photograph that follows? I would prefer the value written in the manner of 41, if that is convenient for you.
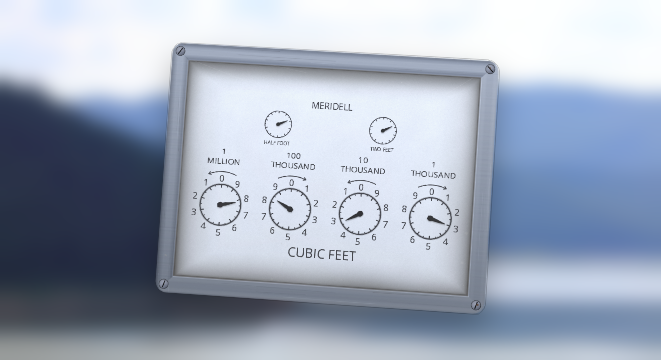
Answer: 783300
